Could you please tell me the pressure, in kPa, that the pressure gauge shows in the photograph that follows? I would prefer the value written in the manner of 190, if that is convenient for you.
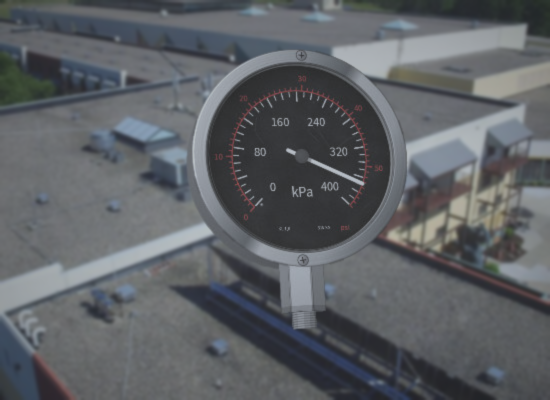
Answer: 370
